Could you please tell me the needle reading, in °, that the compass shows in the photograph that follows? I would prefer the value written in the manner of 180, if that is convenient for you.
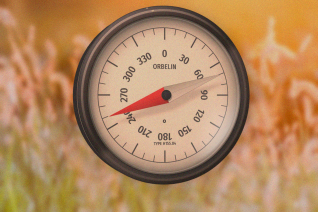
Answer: 250
